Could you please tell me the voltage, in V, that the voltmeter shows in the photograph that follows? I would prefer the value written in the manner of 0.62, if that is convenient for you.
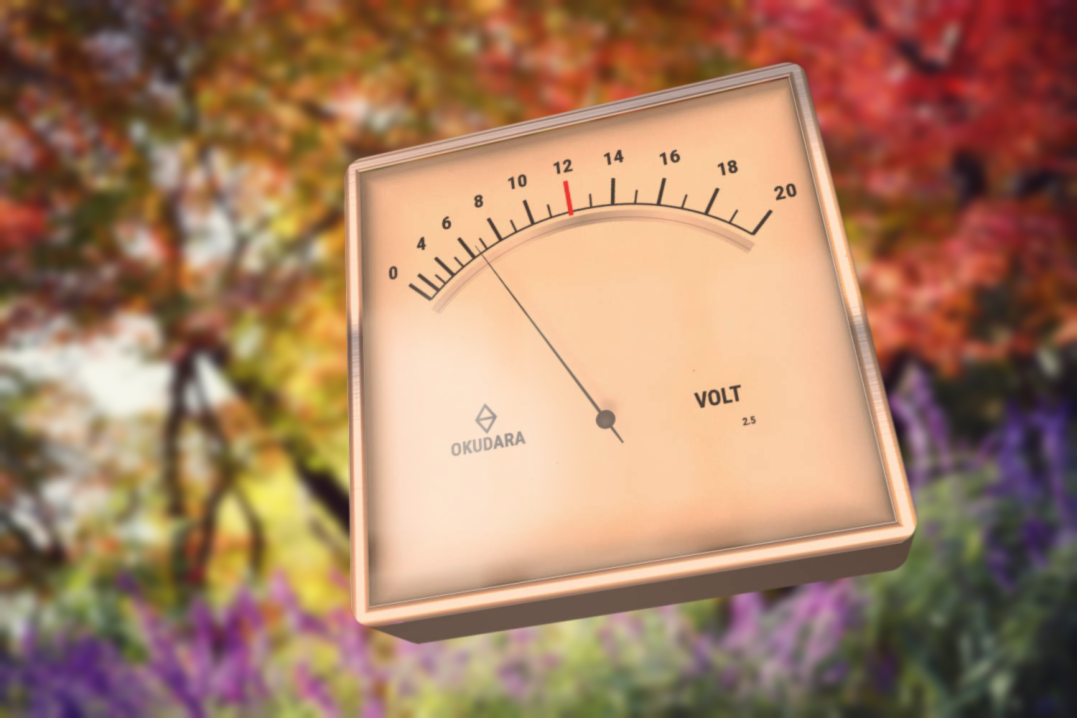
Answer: 6.5
